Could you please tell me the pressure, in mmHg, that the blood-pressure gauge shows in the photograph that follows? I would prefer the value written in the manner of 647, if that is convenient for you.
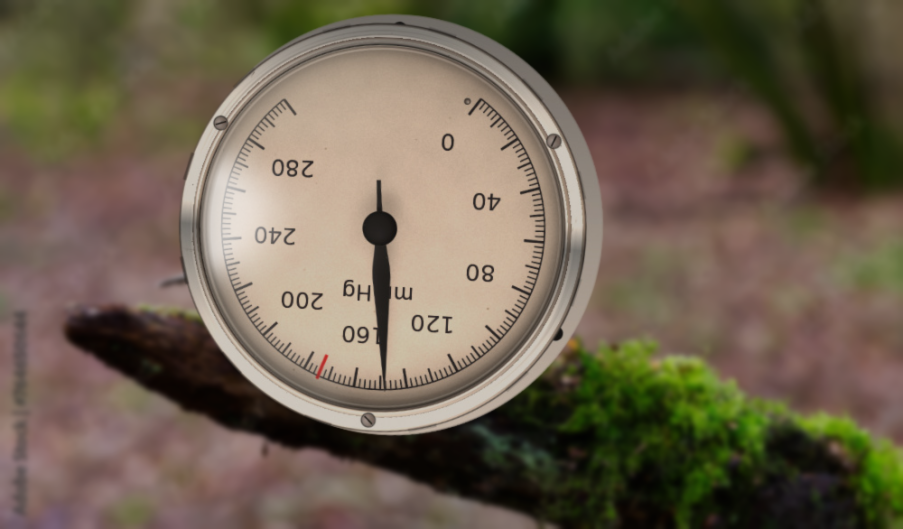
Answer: 148
